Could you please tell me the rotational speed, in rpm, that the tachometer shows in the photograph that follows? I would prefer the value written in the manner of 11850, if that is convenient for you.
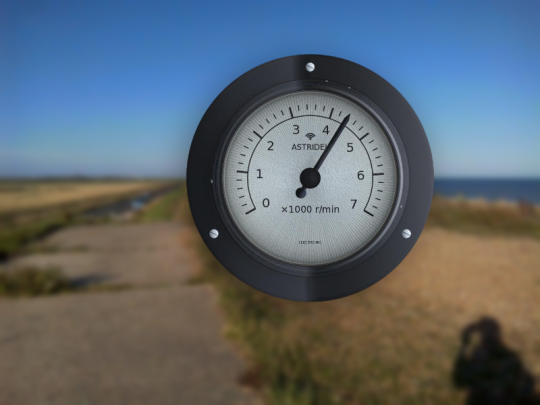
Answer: 4400
